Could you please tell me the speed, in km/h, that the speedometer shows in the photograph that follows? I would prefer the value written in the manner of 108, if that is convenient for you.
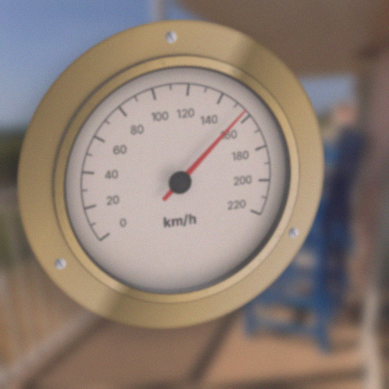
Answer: 155
